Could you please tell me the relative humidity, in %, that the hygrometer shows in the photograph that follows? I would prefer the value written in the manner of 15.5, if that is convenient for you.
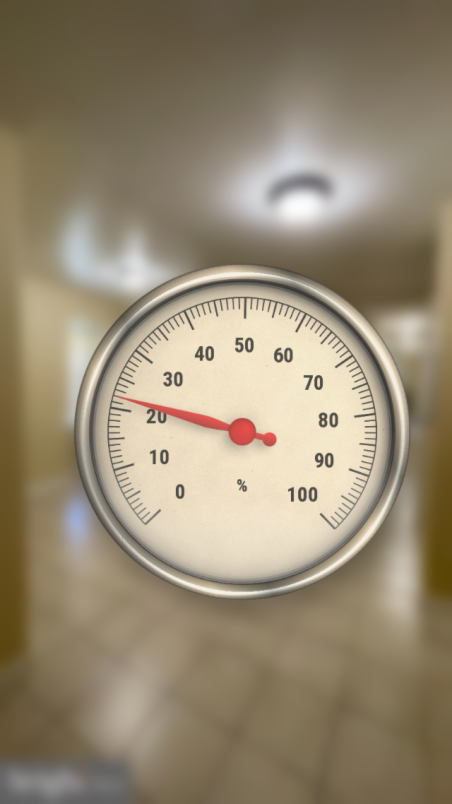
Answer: 22
